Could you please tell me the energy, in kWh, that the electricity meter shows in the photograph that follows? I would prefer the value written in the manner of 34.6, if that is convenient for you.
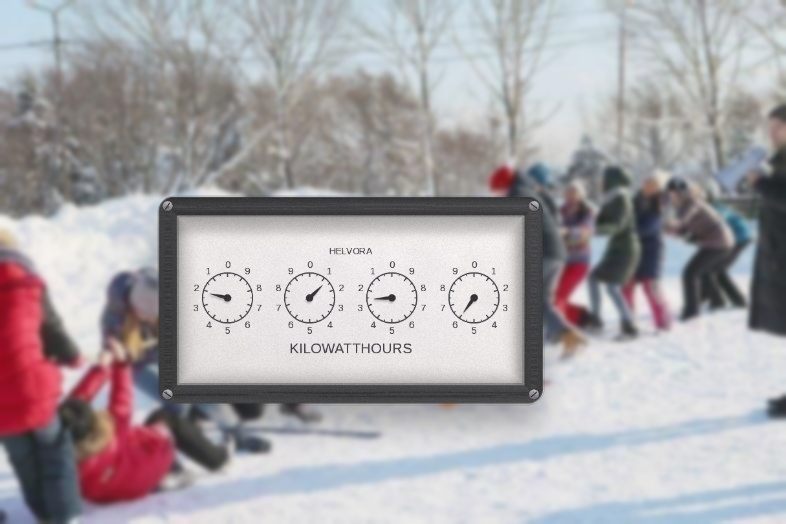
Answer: 2126
